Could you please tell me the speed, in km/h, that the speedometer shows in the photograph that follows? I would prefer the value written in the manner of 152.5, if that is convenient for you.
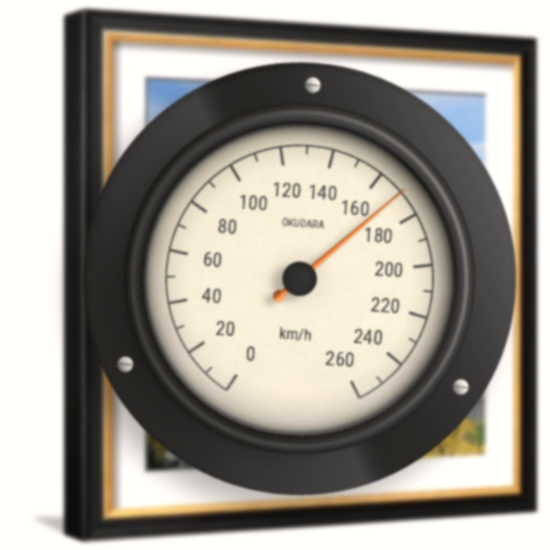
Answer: 170
